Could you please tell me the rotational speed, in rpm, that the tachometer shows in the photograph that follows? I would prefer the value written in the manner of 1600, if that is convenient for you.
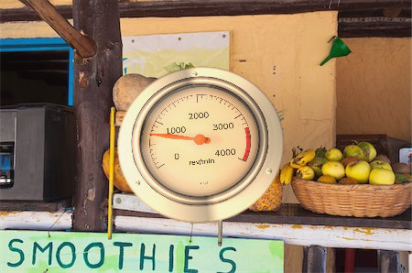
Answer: 700
